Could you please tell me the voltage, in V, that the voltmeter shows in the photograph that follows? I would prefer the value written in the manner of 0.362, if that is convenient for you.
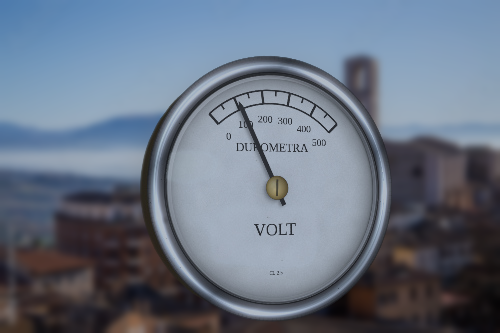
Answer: 100
